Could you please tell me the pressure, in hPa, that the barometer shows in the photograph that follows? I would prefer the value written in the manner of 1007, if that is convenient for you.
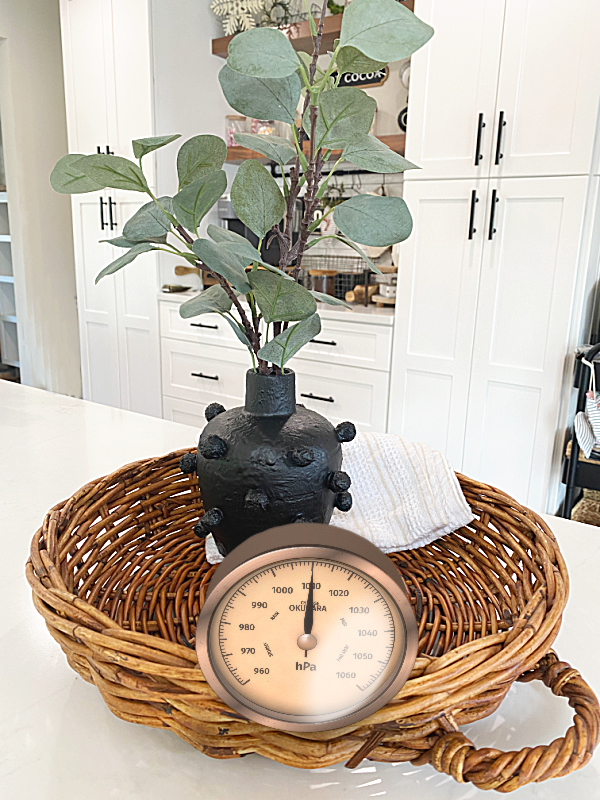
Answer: 1010
